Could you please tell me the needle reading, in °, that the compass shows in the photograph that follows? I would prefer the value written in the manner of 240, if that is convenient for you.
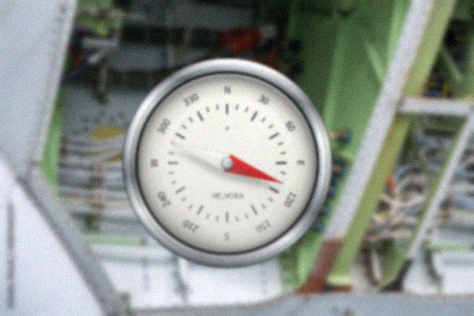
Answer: 110
